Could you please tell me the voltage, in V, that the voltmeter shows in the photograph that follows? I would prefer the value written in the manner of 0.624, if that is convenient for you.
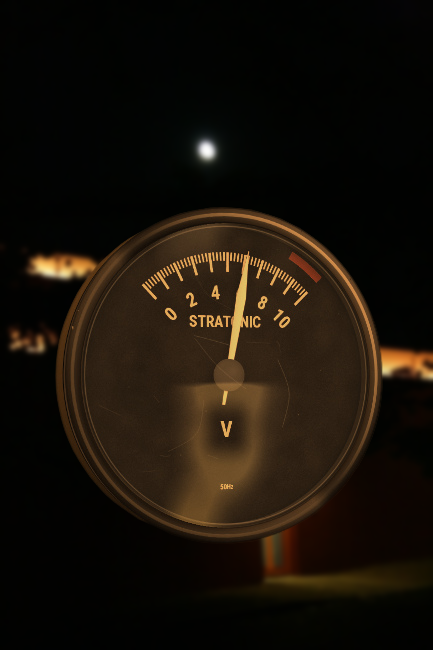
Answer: 6
